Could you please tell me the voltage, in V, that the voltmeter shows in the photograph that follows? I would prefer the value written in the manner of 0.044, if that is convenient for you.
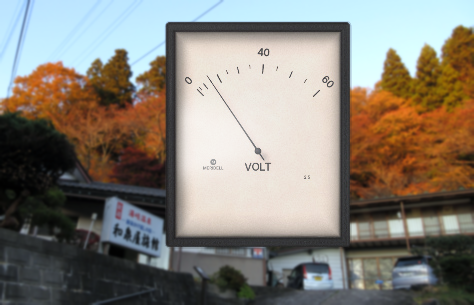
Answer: 15
